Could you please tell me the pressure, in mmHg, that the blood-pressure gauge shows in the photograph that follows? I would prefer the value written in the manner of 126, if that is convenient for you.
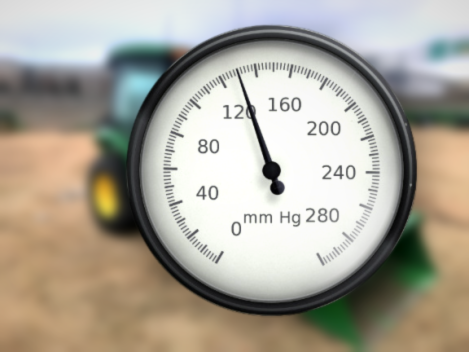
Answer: 130
